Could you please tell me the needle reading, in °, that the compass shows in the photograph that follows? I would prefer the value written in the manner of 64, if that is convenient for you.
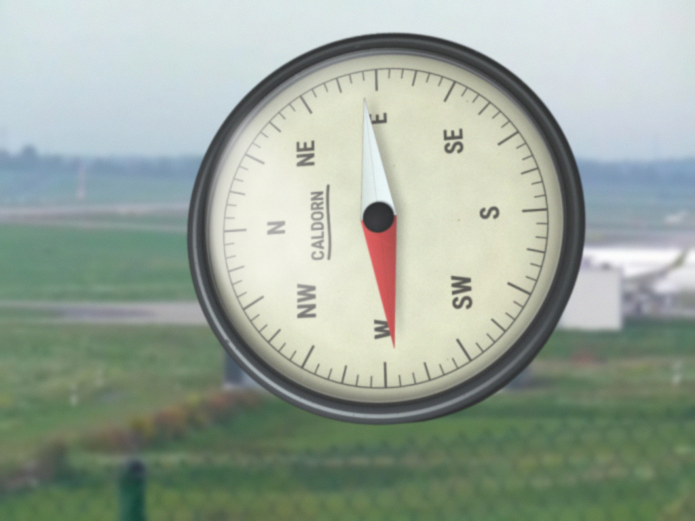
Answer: 265
